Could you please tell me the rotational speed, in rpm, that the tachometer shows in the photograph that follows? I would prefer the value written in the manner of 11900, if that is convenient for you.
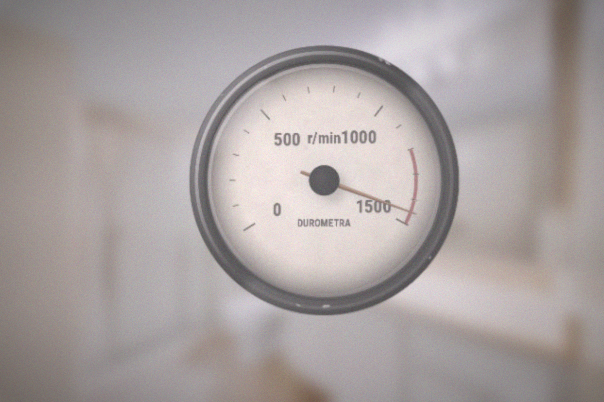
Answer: 1450
